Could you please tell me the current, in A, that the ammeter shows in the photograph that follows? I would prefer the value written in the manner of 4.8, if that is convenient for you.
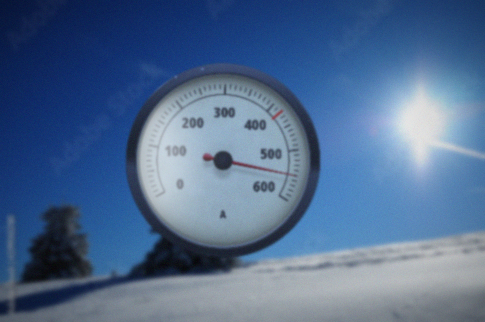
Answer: 550
